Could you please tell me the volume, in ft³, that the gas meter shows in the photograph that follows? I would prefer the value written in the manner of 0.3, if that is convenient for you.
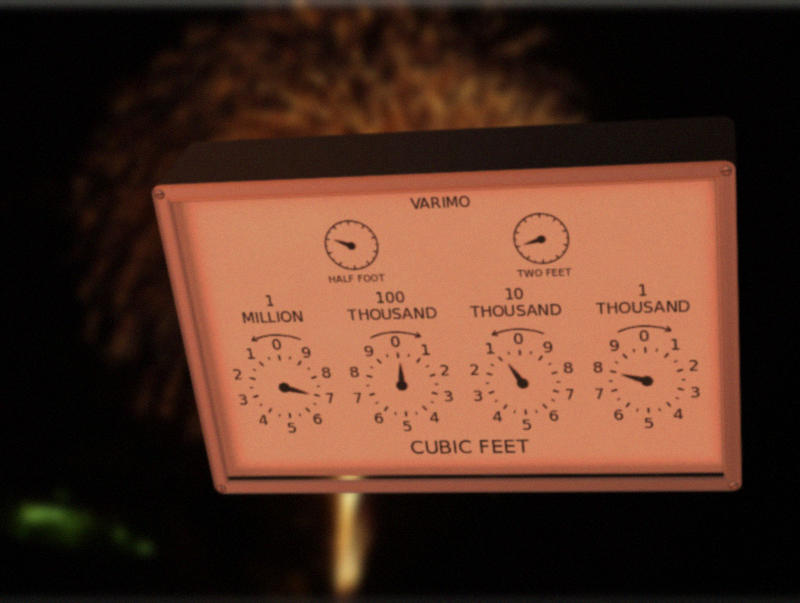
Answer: 700800
